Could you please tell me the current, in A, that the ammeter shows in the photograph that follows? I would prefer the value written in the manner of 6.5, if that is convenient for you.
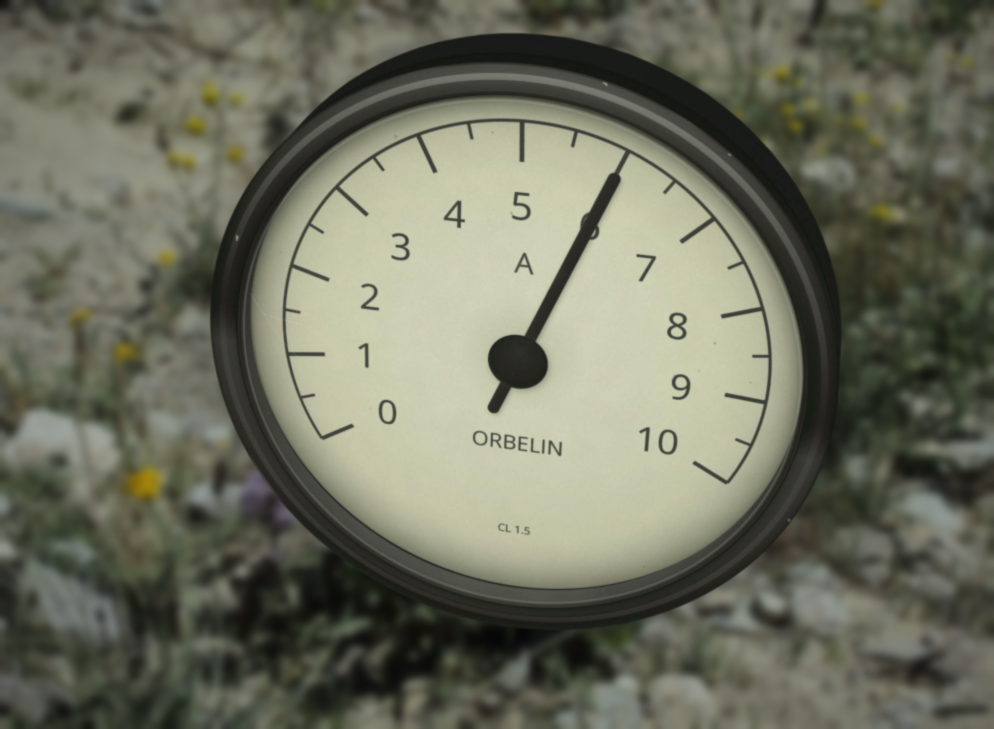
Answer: 6
